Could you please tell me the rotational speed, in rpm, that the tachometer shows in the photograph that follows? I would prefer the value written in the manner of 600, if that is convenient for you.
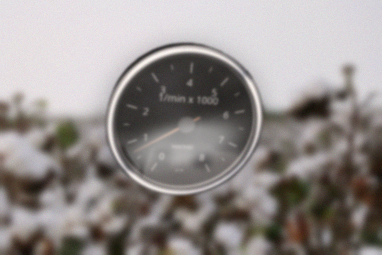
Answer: 750
